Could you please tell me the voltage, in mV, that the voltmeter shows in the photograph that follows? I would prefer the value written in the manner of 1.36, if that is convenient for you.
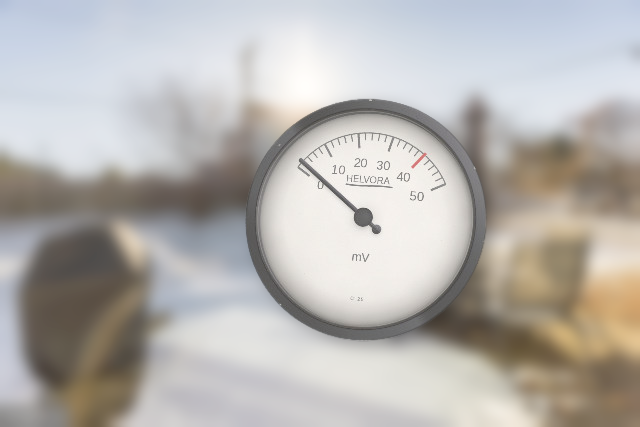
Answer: 2
